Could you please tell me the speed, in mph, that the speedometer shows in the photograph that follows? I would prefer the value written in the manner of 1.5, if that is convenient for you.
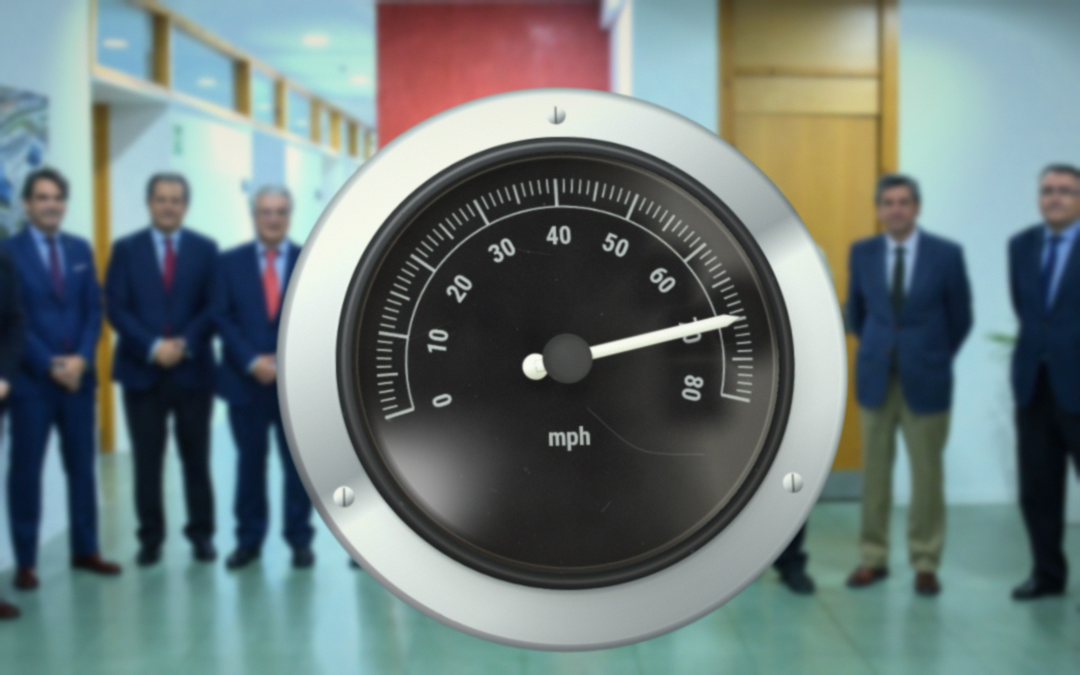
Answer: 70
